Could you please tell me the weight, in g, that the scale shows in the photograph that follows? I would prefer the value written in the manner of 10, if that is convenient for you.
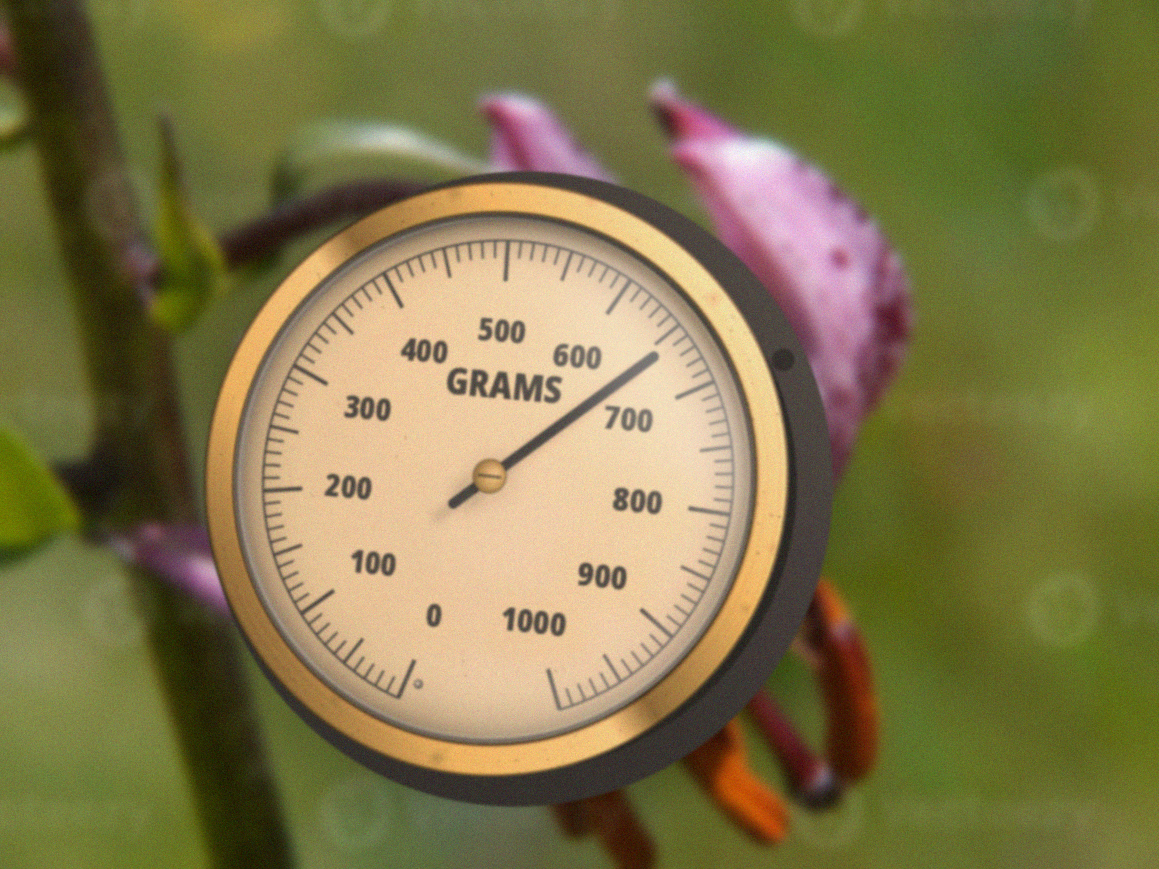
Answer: 660
